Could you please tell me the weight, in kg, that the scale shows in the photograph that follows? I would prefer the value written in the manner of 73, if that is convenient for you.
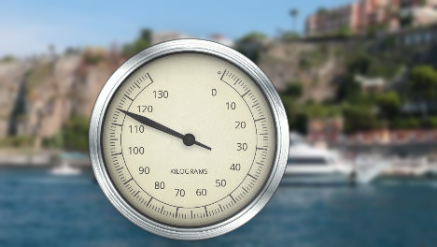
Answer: 115
